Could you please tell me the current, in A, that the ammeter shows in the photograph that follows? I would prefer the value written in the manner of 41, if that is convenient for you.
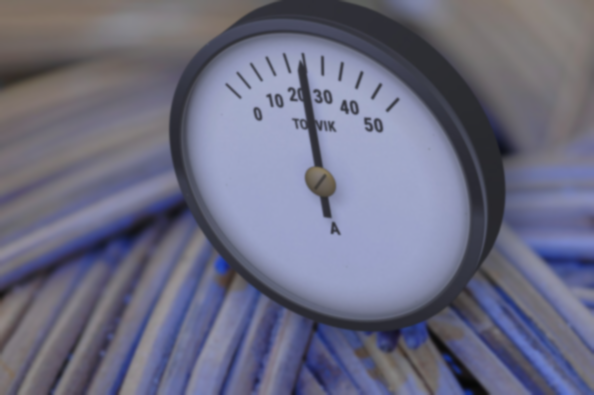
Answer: 25
